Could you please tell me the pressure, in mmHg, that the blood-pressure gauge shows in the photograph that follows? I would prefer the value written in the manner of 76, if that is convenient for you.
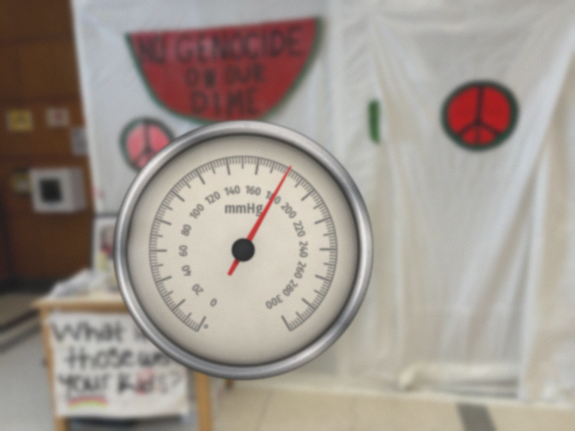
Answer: 180
